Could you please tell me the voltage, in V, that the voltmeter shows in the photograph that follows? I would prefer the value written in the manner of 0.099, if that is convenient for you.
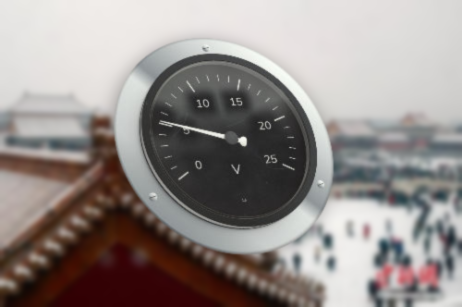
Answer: 5
